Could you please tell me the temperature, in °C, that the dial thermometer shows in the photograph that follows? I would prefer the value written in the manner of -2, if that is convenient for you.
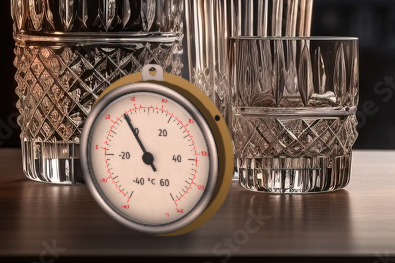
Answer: 0
